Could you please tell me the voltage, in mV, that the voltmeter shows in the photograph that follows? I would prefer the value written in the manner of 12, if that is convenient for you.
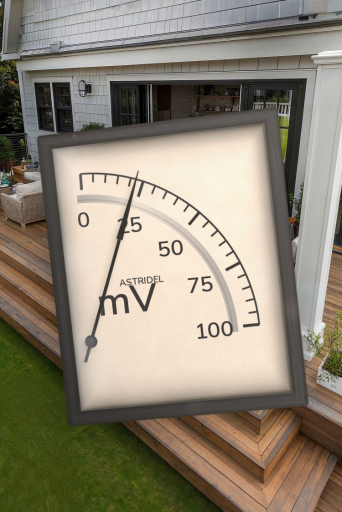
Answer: 22.5
